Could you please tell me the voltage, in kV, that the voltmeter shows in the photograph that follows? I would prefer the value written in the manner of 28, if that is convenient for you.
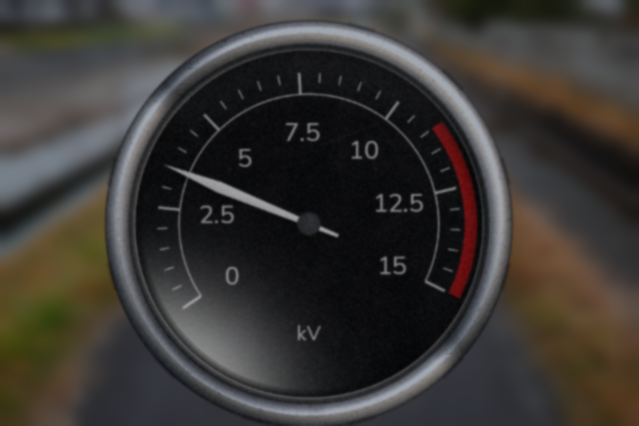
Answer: 3.5
